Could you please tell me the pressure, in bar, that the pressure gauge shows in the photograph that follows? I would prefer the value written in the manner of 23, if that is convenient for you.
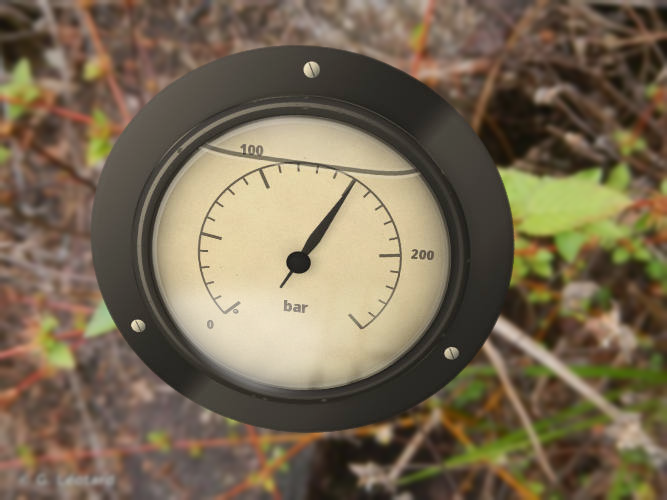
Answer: 150
